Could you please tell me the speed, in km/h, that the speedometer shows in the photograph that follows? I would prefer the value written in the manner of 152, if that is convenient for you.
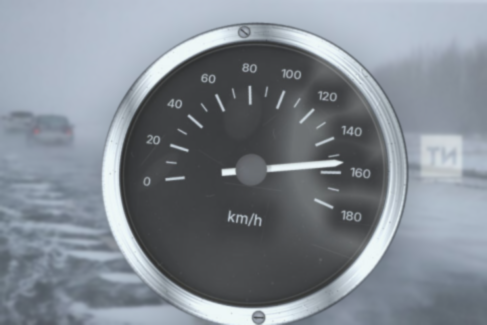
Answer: 155
